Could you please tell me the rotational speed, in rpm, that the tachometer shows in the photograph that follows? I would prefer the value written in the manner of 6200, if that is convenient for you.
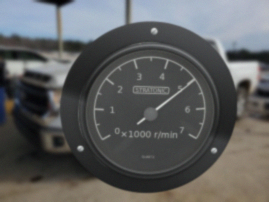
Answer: 5000
